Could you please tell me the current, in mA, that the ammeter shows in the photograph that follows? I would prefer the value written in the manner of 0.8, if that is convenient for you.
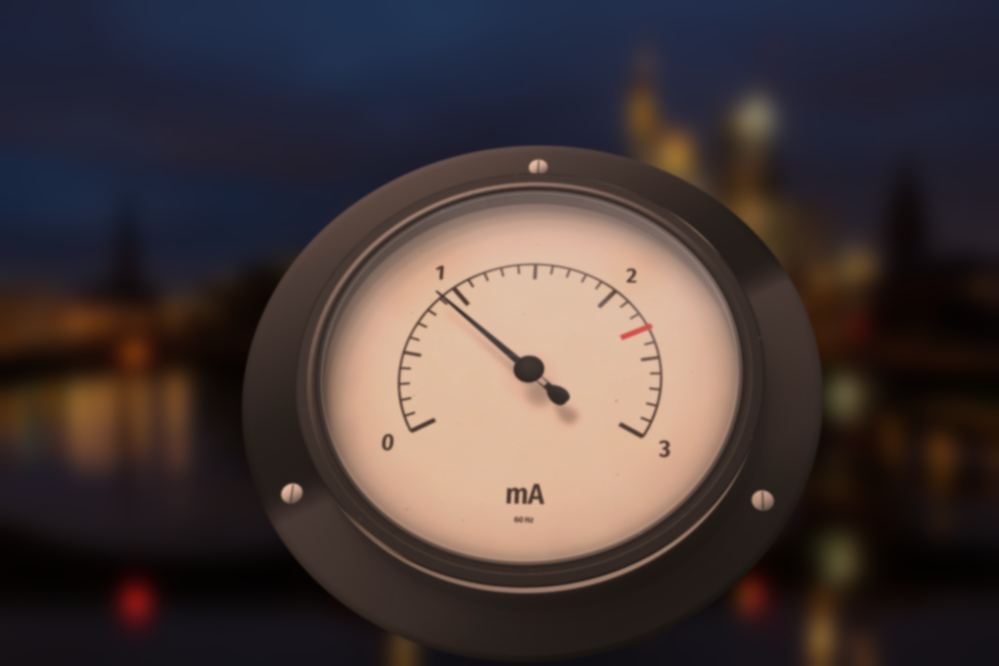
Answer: 0.9
